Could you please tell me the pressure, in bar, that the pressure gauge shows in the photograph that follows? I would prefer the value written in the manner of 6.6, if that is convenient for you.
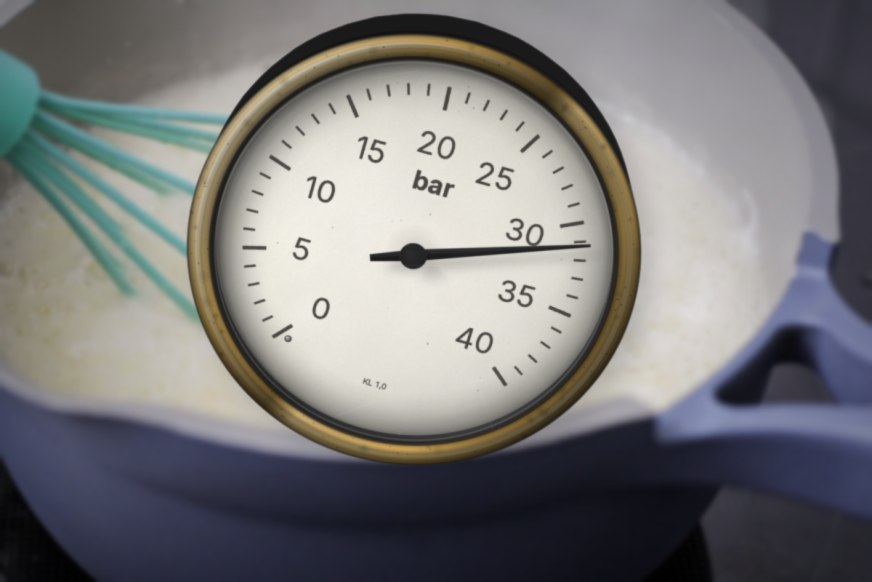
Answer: 31
